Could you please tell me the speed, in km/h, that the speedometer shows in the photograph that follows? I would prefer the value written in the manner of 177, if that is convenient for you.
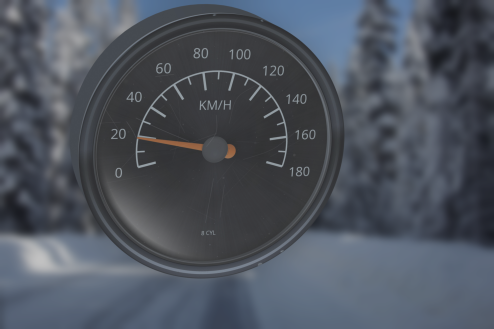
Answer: 20
